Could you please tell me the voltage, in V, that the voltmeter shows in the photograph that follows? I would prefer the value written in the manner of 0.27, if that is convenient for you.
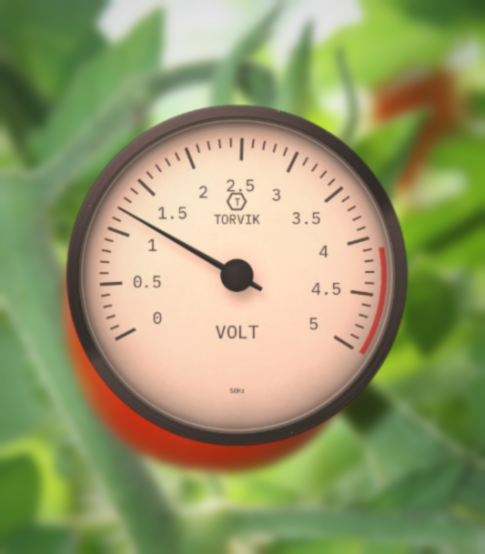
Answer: 1.2
